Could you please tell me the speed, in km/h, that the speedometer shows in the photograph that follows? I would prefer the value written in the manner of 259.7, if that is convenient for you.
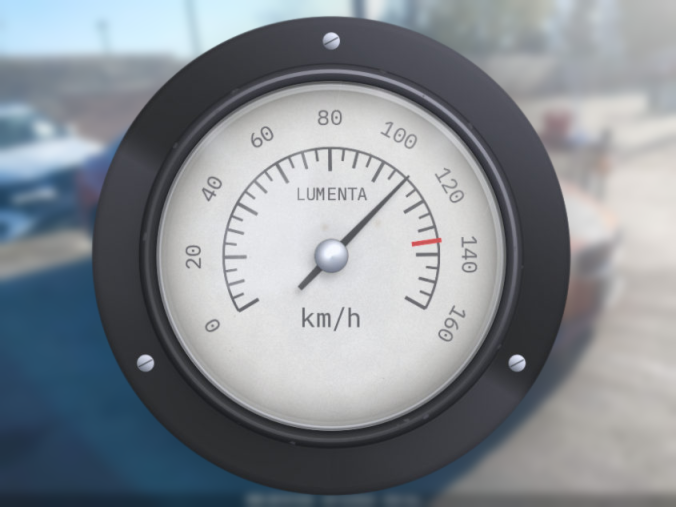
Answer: 110
